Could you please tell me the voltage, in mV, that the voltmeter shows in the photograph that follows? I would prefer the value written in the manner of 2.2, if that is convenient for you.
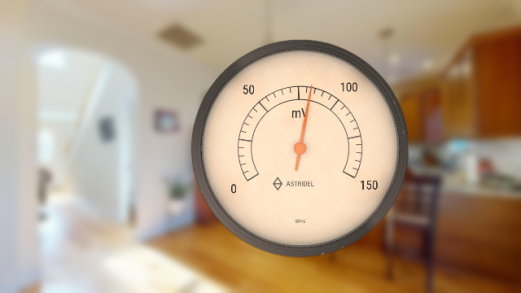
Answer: 82.5
